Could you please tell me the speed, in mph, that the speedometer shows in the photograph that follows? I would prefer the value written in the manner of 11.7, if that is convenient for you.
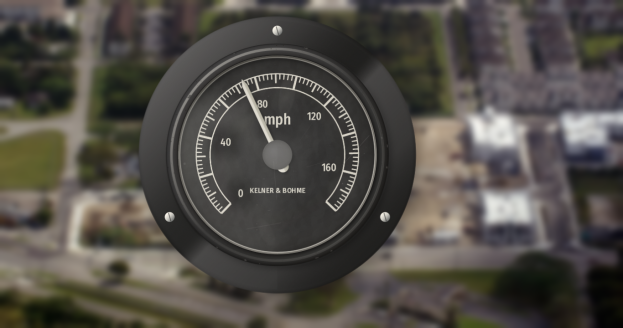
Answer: 74
